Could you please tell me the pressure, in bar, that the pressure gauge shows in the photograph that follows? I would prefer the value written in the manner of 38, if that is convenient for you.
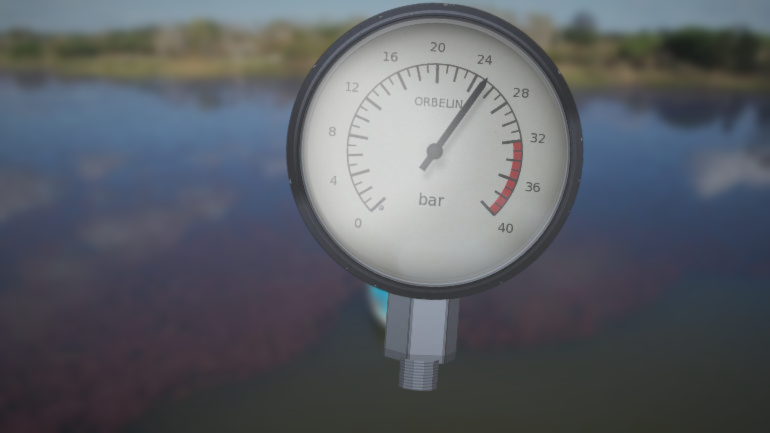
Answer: 25
